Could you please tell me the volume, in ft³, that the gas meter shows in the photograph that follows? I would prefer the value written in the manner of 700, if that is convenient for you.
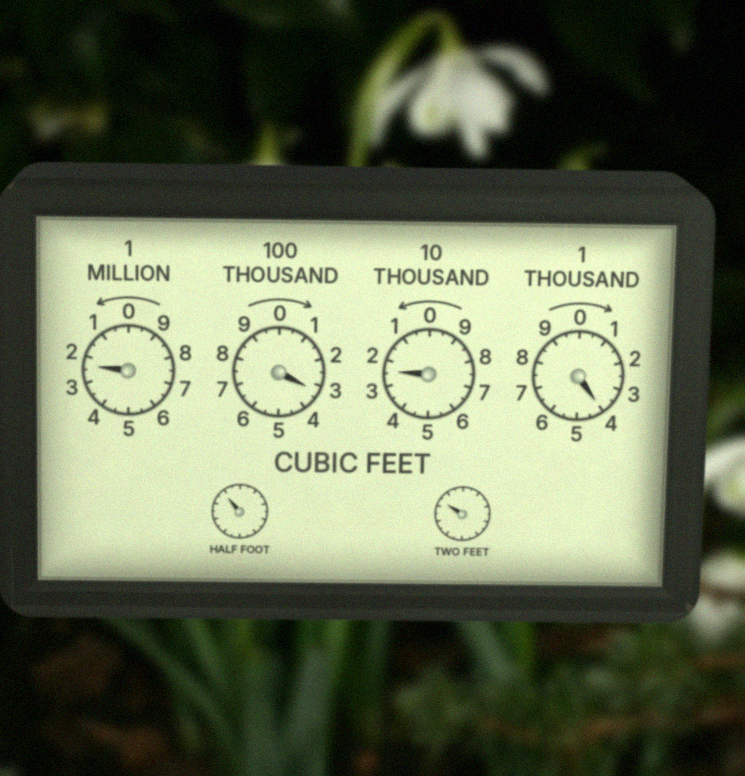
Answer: 232400
